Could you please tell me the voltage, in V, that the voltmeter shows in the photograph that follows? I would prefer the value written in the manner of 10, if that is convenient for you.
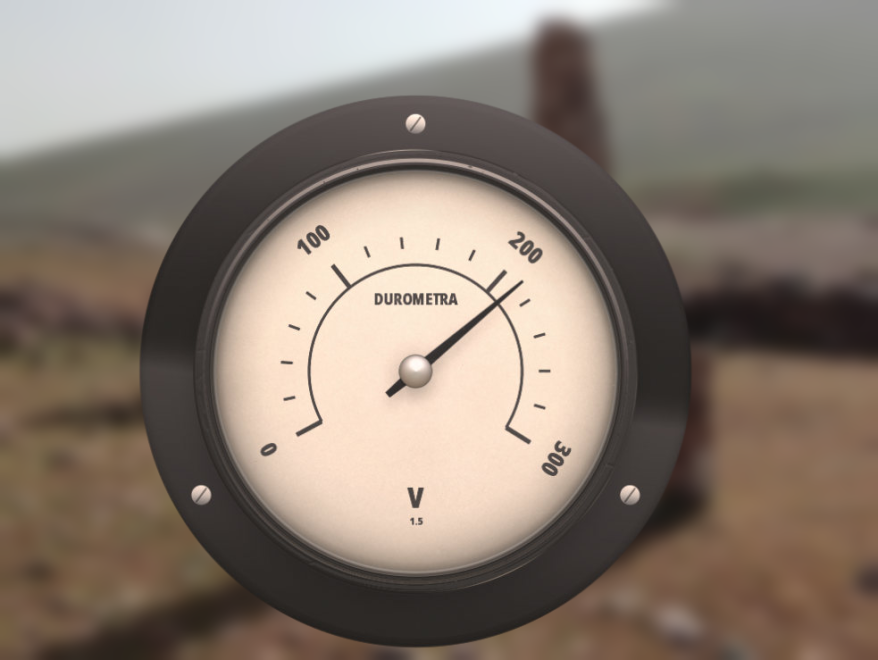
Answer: 210
